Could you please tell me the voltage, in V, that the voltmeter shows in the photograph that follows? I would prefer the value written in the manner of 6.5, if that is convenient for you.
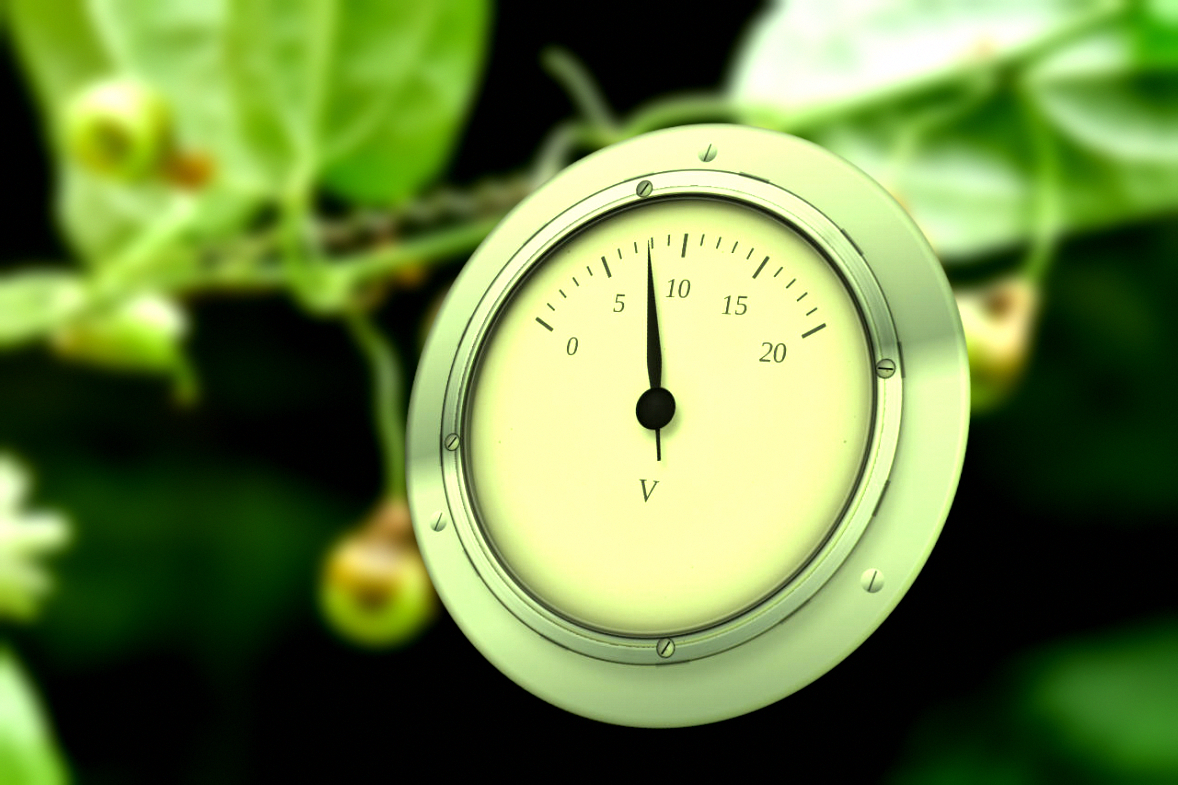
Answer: 8
